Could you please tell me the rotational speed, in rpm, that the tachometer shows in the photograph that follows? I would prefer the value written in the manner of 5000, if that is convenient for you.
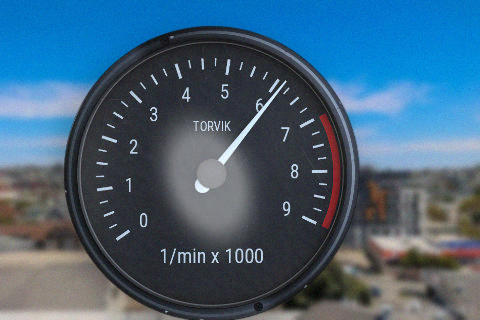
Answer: 6125
